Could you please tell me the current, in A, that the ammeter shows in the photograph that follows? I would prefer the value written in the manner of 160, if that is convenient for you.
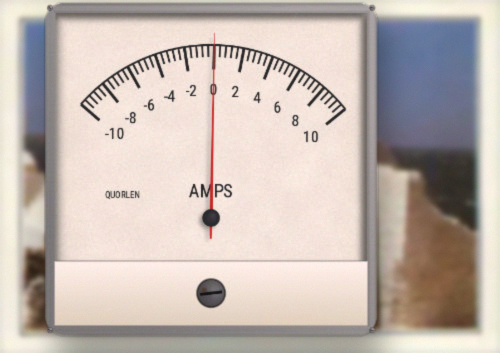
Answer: 0
